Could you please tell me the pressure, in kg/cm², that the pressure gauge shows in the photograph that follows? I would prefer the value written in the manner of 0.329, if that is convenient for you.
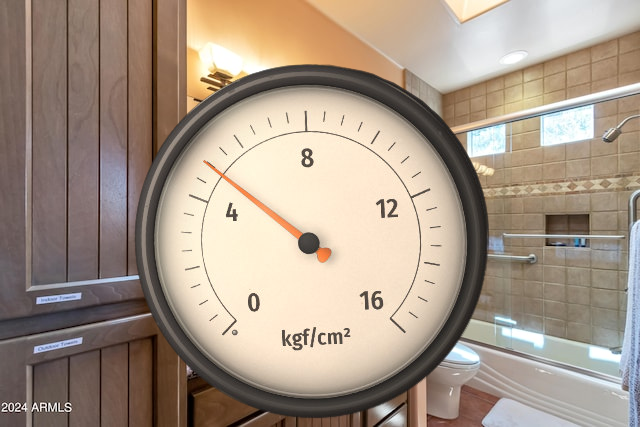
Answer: 5
